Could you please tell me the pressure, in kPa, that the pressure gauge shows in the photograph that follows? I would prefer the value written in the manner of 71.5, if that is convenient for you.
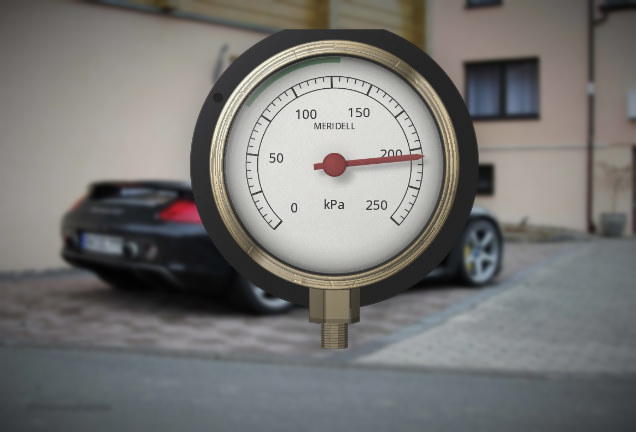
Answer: 205
